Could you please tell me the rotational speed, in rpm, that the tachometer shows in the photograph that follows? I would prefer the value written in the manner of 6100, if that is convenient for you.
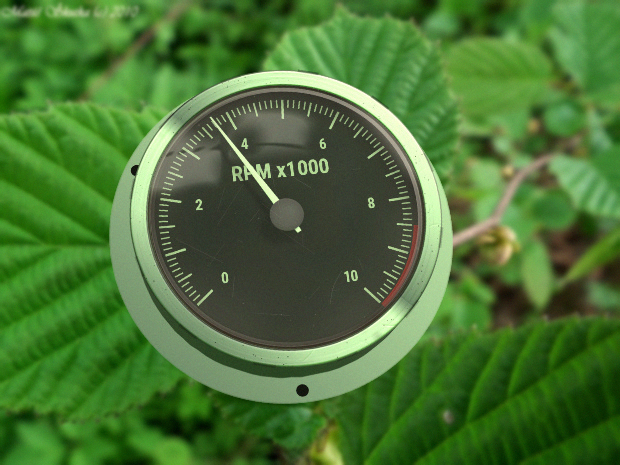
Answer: 3700
